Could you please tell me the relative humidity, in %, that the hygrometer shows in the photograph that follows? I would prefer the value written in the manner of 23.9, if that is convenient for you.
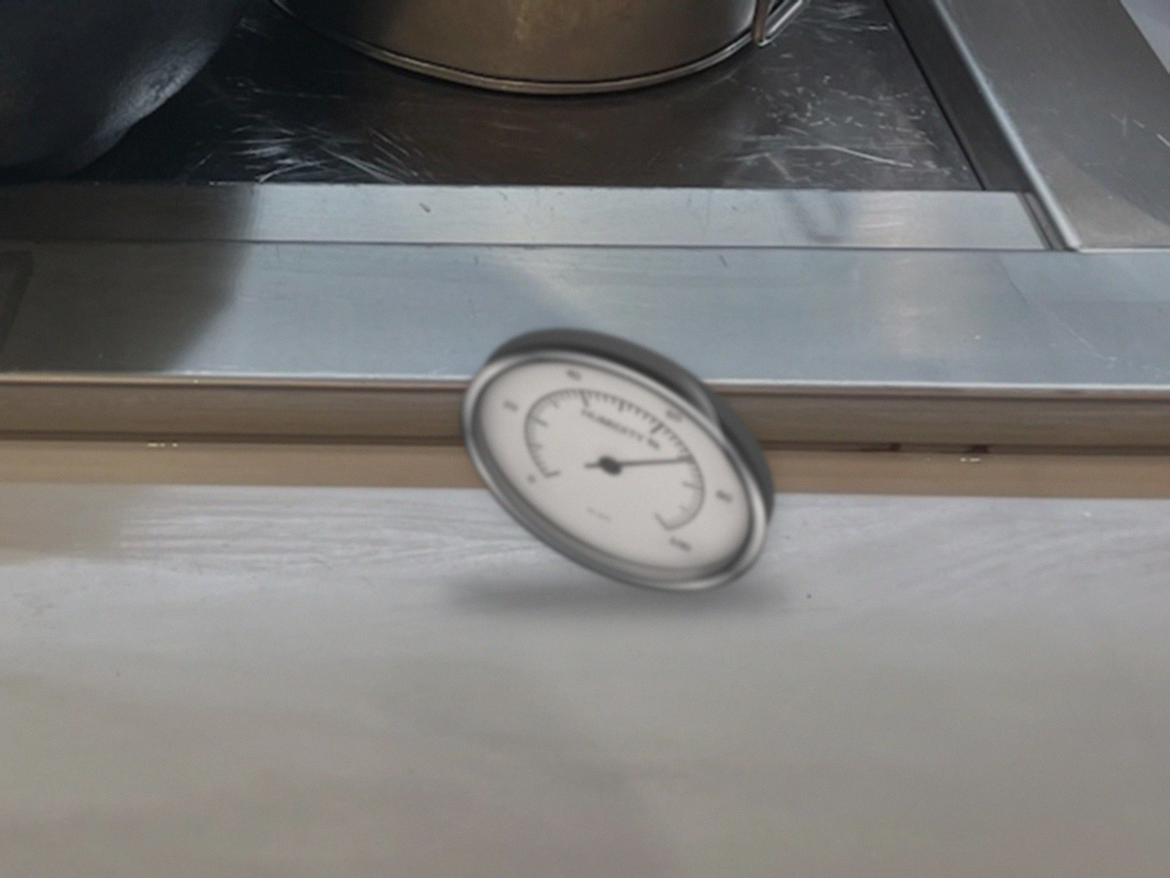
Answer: 70
